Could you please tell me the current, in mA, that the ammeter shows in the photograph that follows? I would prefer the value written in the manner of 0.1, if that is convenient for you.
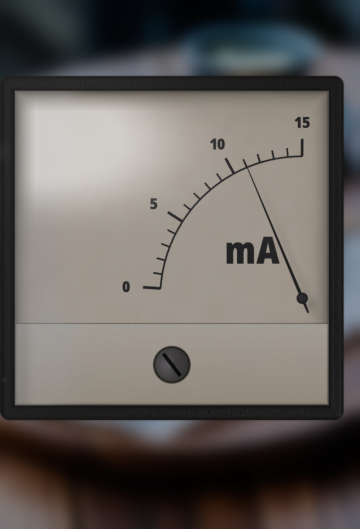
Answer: 11
